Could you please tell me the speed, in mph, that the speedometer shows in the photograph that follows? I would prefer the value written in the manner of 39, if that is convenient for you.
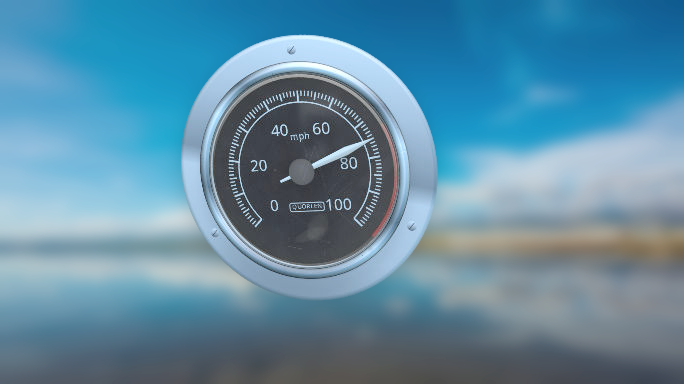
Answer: 75
